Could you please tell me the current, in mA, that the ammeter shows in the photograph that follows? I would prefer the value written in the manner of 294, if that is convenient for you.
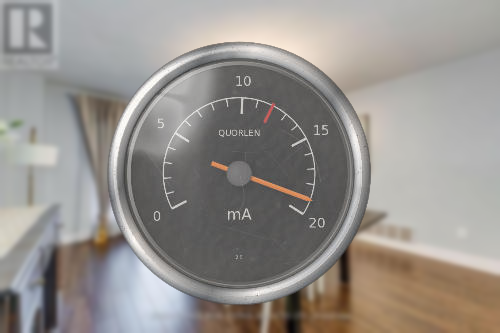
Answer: 19
